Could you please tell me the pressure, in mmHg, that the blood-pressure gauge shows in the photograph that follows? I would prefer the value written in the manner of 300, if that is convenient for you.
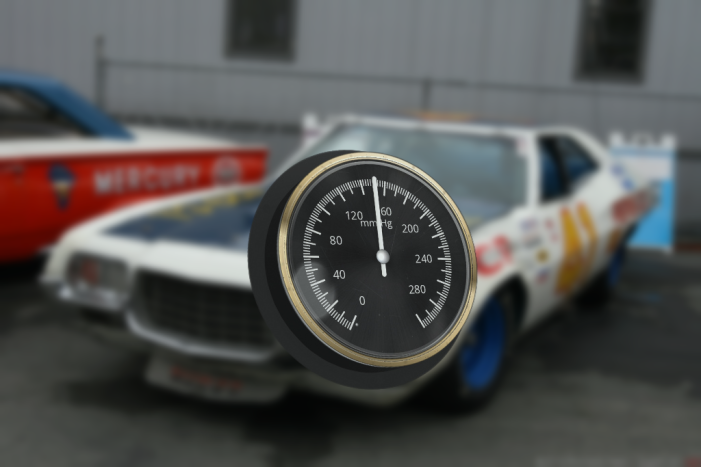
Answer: 150
